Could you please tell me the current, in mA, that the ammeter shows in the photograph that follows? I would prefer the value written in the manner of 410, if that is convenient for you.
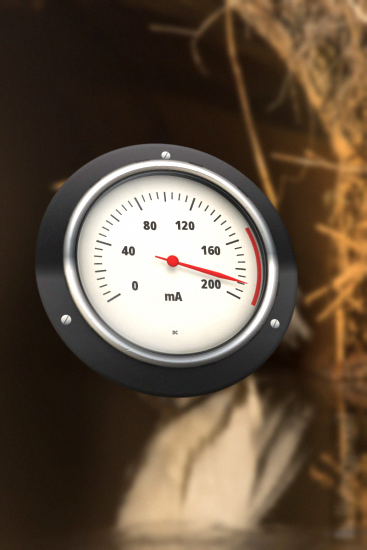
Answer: 190
